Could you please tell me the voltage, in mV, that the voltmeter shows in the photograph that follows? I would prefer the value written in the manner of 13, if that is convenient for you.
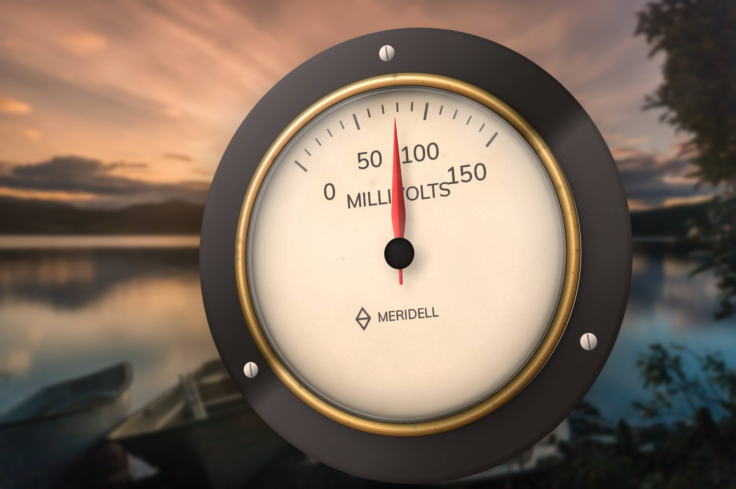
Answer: 80
